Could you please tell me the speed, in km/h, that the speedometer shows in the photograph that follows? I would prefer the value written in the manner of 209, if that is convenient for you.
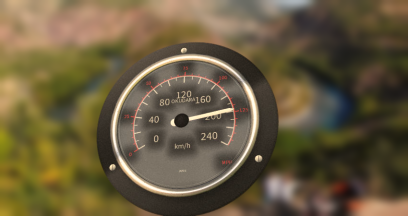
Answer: 200
